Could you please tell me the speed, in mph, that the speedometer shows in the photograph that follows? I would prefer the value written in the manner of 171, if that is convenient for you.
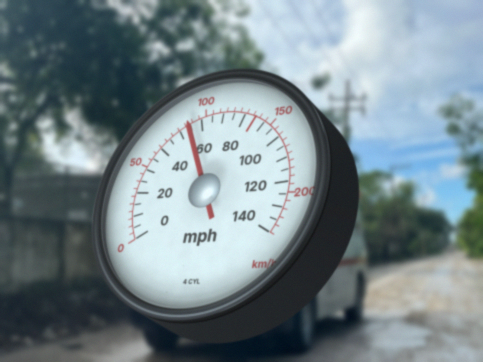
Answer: 55
